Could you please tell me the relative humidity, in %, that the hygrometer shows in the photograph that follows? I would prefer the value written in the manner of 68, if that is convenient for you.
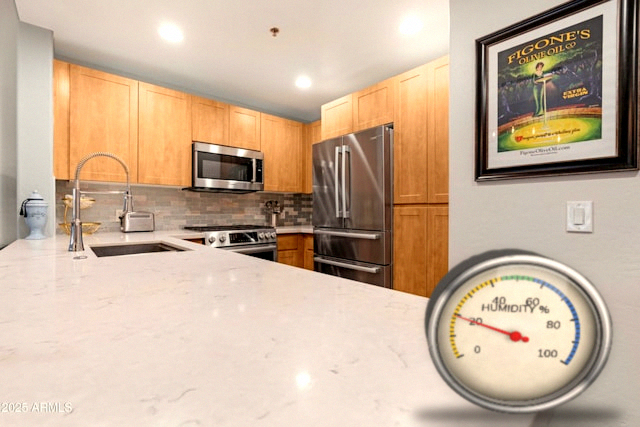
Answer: 20
